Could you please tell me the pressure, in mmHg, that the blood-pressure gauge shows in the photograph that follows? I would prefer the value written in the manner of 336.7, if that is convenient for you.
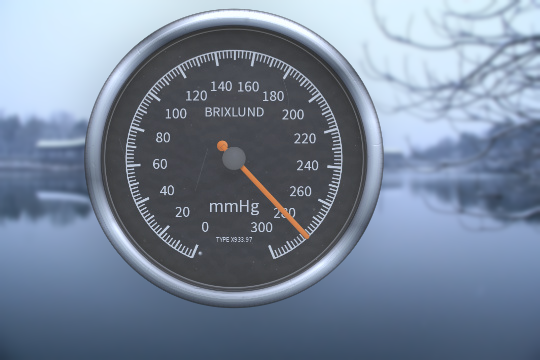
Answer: 280
